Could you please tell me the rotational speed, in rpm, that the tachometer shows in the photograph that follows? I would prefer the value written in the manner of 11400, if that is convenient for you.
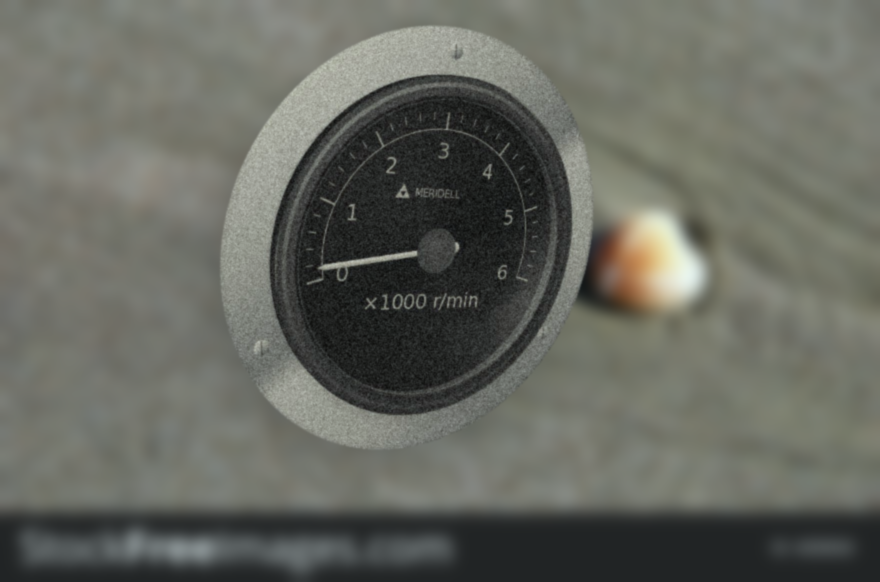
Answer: 200
